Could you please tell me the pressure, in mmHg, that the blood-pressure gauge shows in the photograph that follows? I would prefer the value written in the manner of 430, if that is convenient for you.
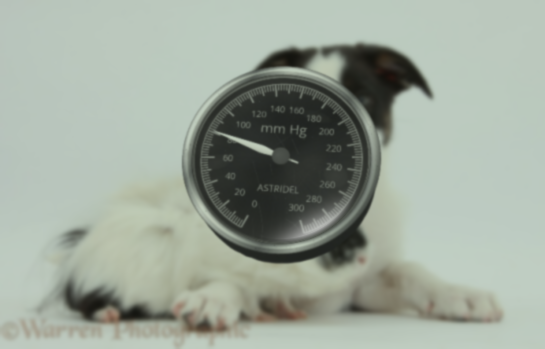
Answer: 80
